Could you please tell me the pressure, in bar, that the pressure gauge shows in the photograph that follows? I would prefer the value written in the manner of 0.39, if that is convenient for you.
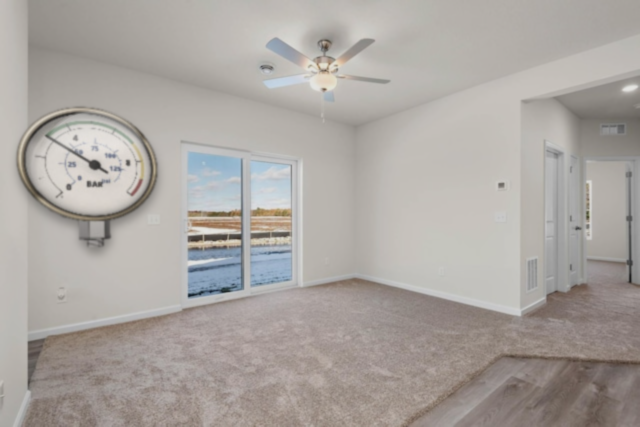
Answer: 3
